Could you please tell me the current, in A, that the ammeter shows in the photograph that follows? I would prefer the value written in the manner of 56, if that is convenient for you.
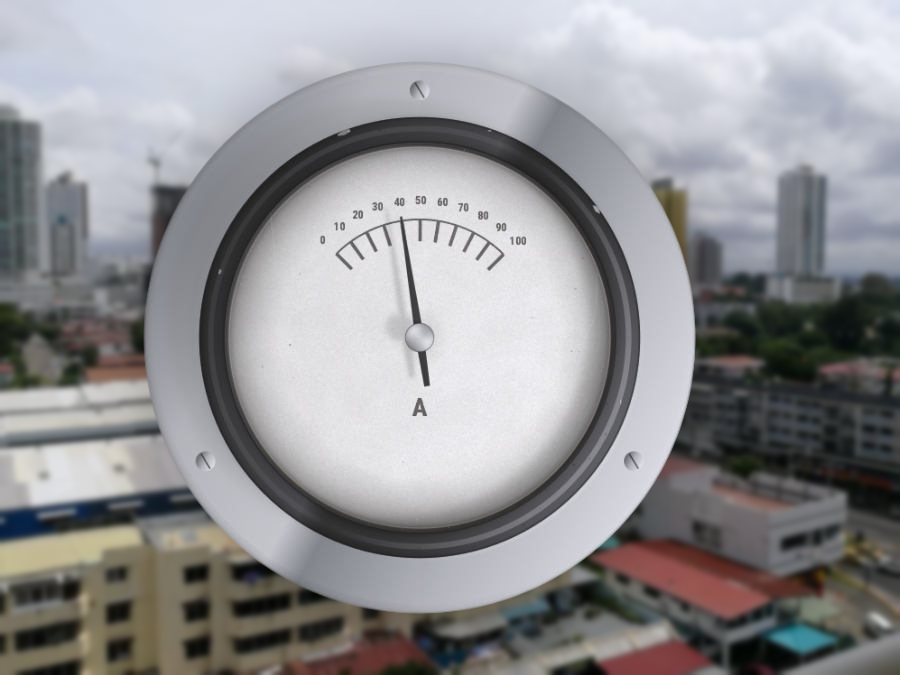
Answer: 40
